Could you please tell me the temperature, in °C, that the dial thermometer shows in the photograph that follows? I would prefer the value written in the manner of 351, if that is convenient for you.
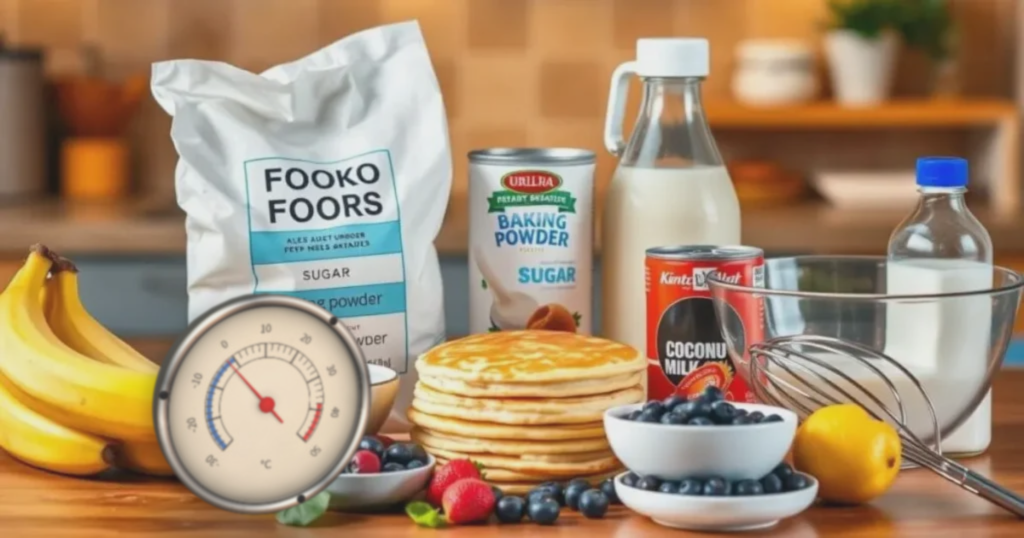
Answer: -2
